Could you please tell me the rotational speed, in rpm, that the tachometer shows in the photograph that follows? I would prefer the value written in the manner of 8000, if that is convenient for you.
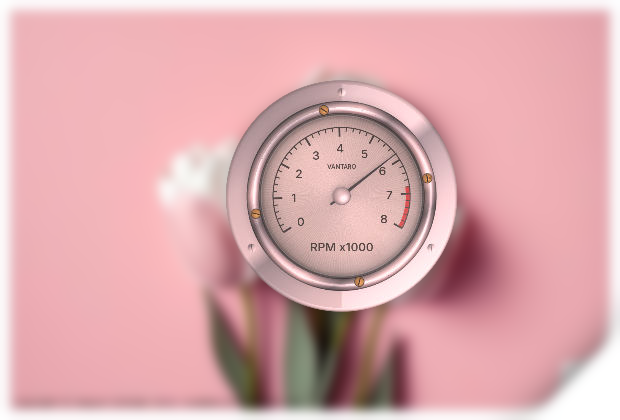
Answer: 5800
